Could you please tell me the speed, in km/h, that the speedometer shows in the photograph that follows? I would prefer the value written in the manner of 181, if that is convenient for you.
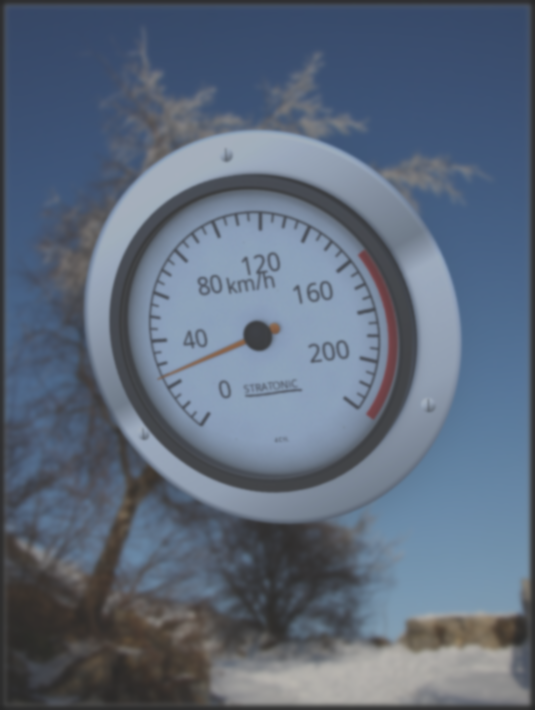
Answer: 25
